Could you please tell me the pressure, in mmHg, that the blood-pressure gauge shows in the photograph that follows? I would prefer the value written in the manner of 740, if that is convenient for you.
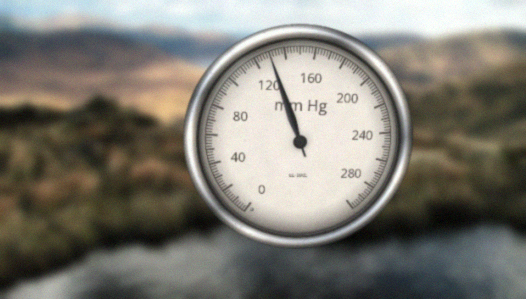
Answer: 130
